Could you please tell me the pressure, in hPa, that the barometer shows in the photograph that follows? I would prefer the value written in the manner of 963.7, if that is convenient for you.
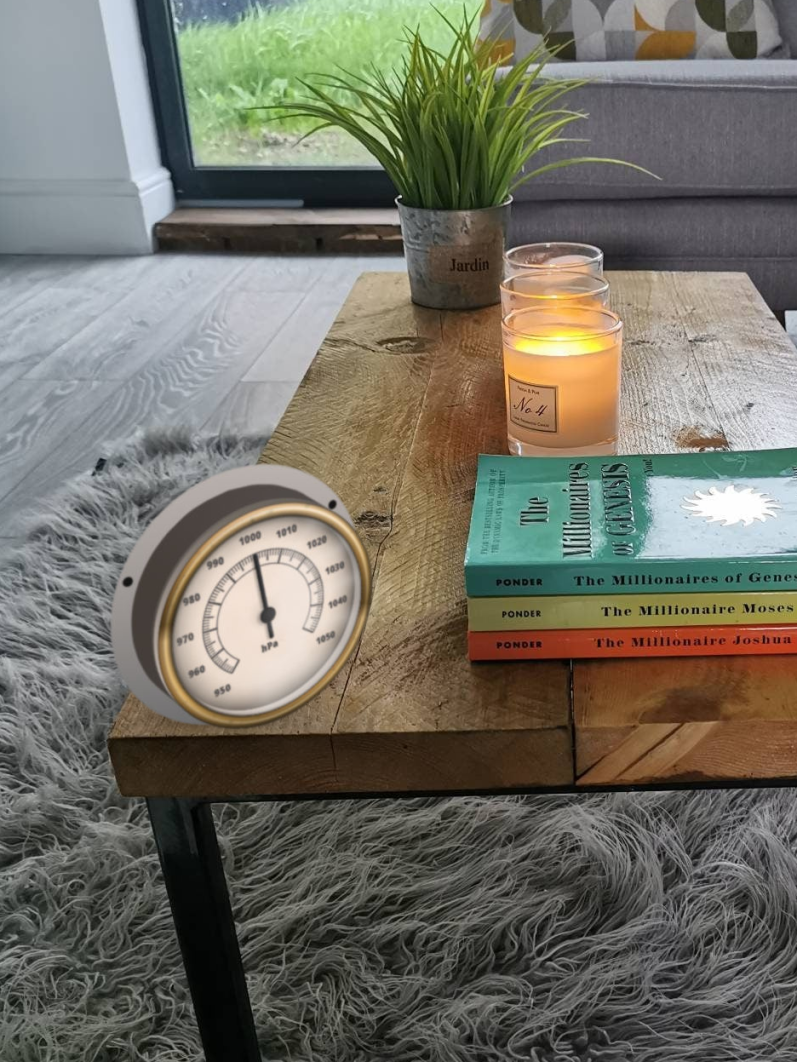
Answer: 1000
